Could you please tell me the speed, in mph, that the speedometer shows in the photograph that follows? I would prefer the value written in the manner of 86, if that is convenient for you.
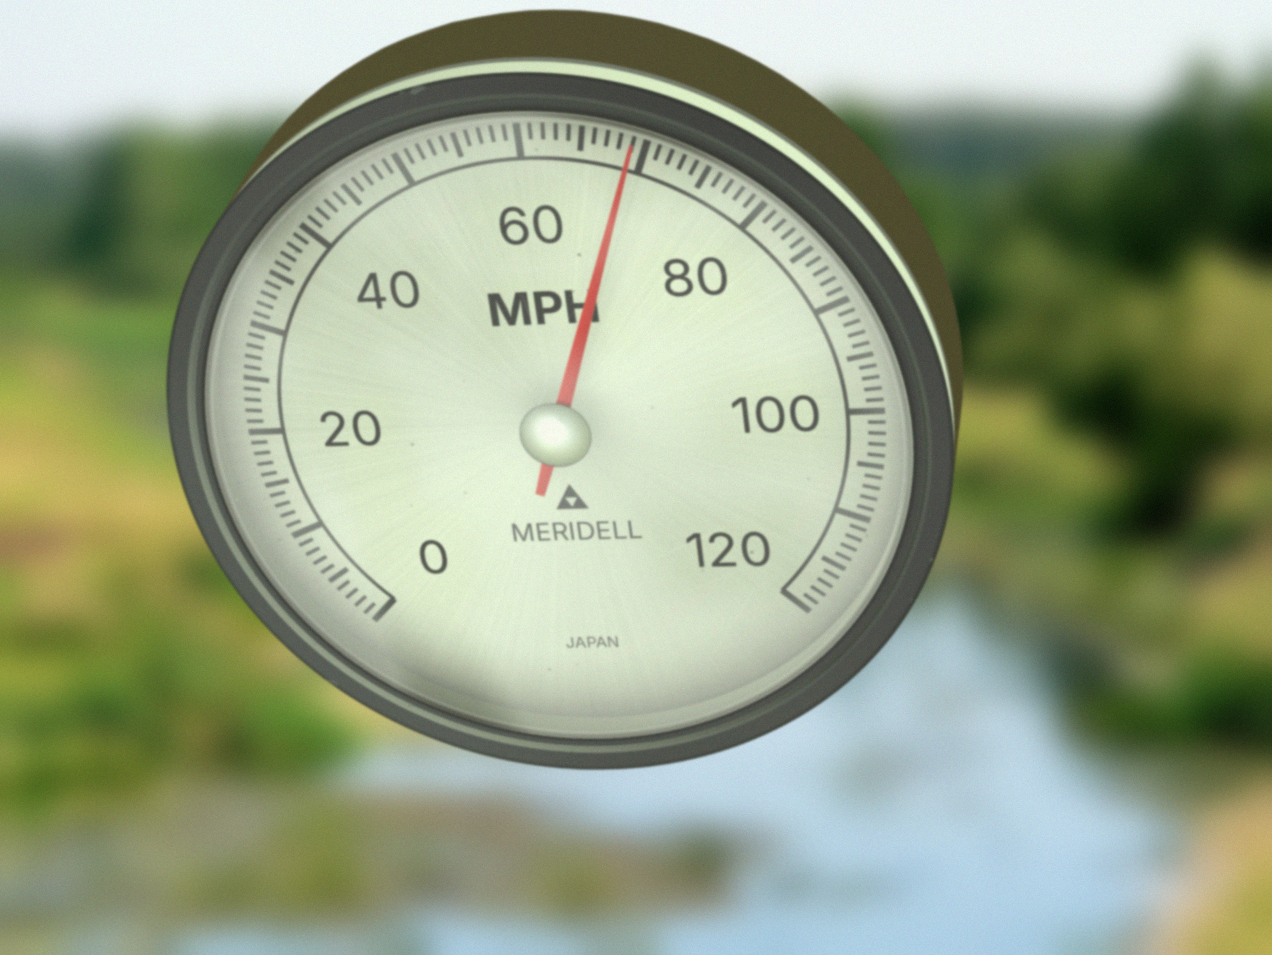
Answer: 69
